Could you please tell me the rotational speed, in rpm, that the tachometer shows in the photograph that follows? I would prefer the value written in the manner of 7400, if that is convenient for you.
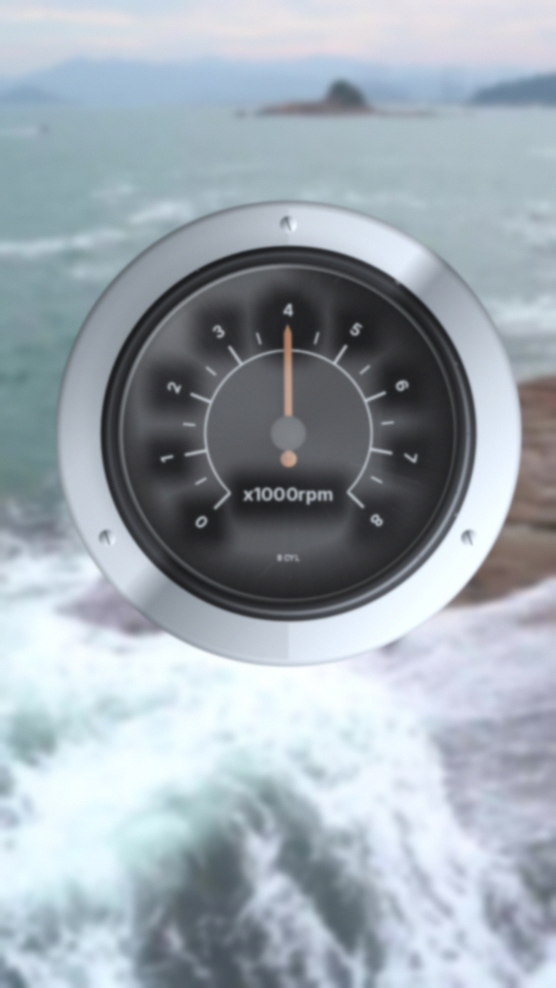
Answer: 4000
